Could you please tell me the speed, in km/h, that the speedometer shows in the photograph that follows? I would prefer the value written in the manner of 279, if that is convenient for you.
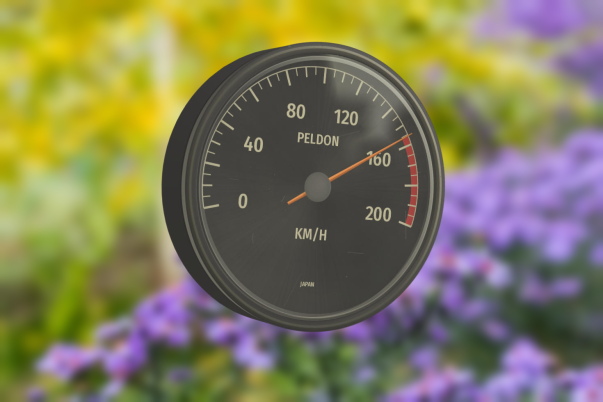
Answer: 155
